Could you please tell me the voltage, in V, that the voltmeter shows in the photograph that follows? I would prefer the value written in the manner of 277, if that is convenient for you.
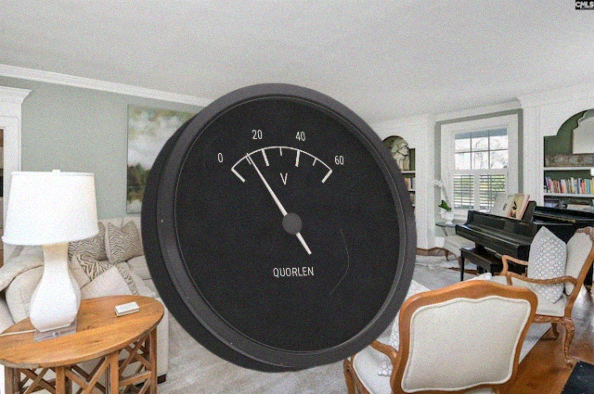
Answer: 10
